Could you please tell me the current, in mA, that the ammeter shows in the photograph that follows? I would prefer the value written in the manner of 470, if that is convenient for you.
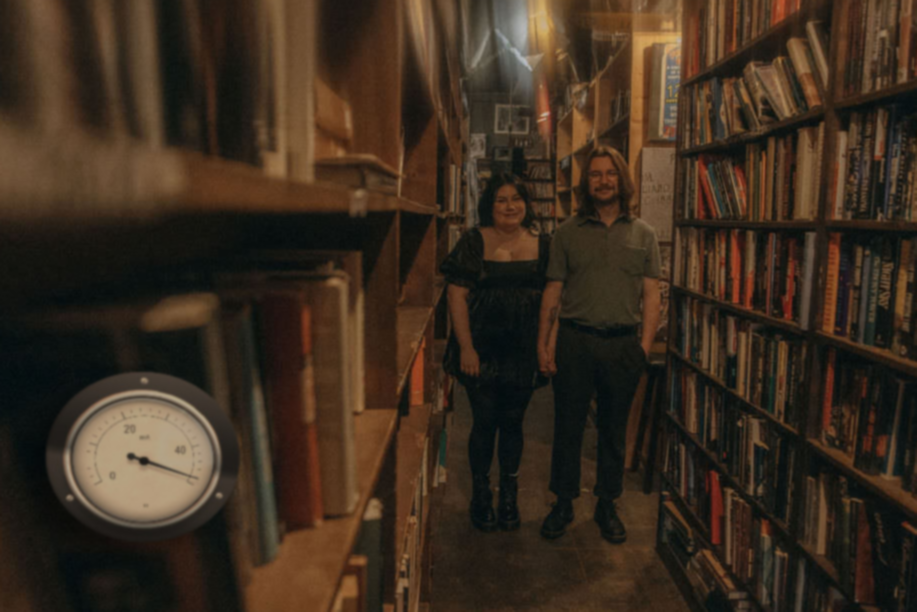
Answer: 48
